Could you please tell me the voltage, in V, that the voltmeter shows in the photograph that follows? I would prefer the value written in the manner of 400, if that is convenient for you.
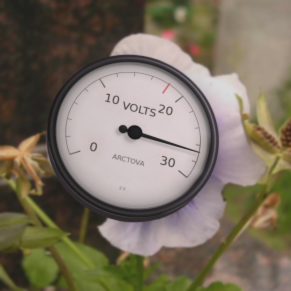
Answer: 27
